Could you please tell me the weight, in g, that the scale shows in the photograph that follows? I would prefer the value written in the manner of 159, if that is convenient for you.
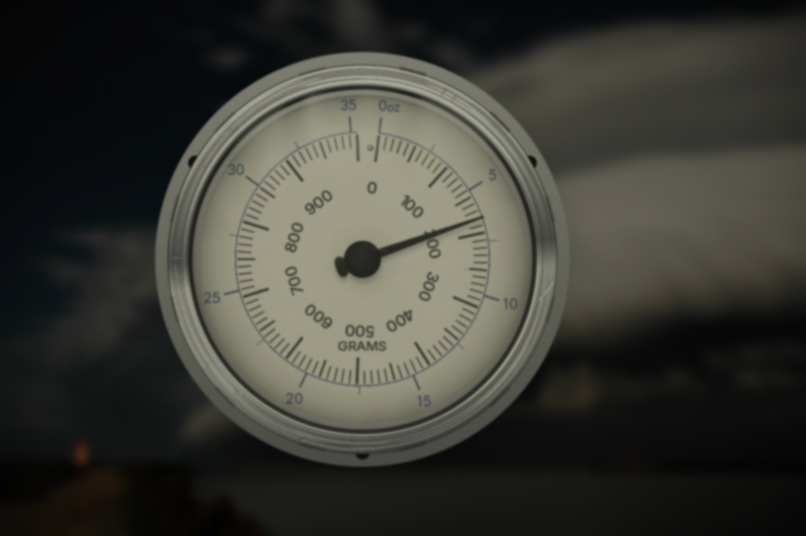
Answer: 180
